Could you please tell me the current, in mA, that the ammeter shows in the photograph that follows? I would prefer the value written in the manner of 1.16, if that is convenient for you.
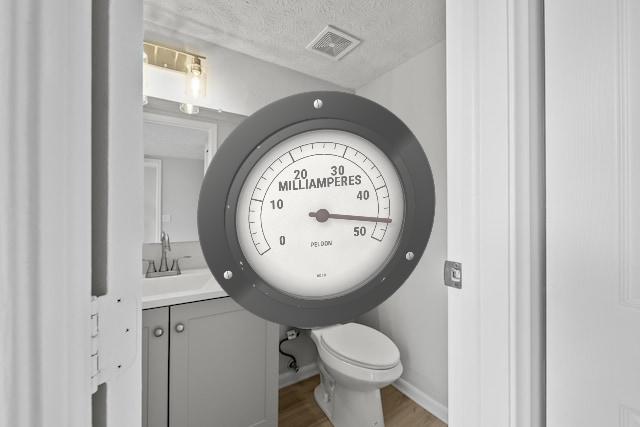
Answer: 46
